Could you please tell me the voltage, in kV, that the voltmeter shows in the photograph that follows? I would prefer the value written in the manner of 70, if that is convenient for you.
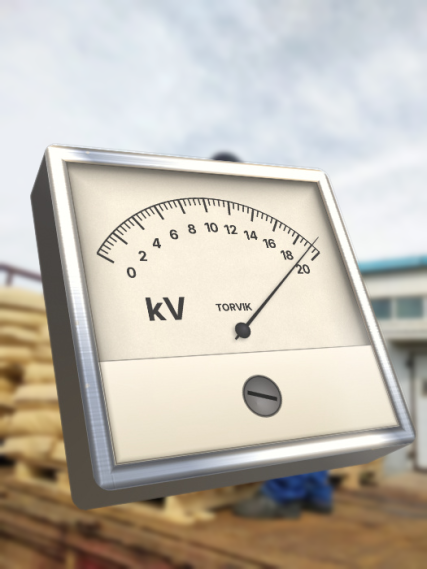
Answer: 19.2
